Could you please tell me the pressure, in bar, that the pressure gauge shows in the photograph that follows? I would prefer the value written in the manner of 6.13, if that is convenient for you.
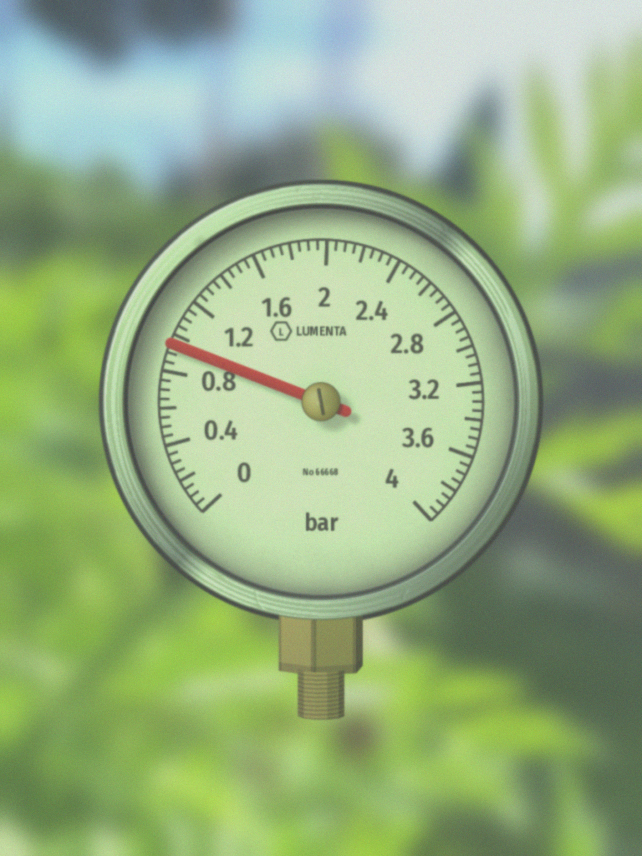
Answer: 0.95
